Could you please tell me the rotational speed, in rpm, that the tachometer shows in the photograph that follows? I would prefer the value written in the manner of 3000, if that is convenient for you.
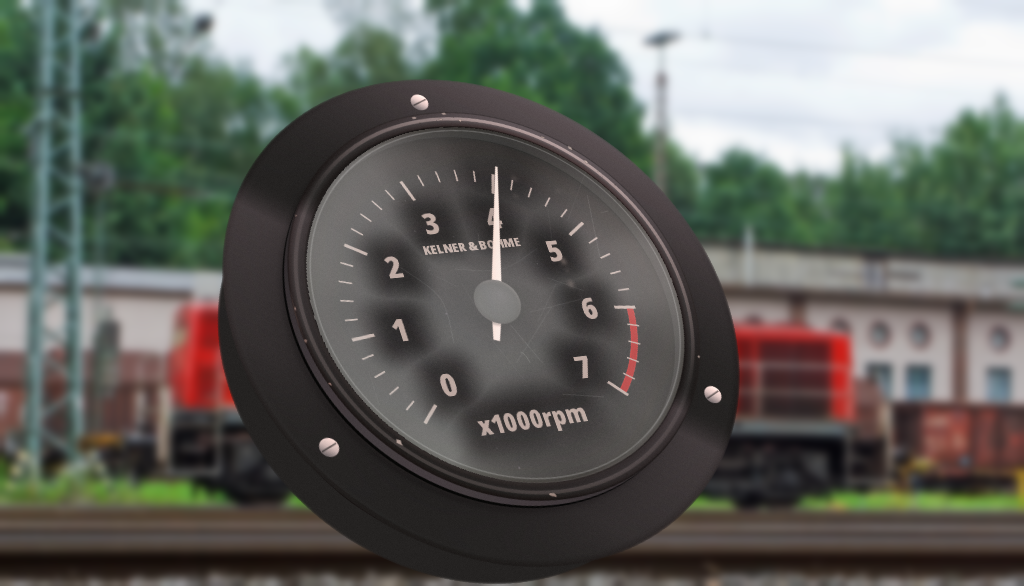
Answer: 4000
